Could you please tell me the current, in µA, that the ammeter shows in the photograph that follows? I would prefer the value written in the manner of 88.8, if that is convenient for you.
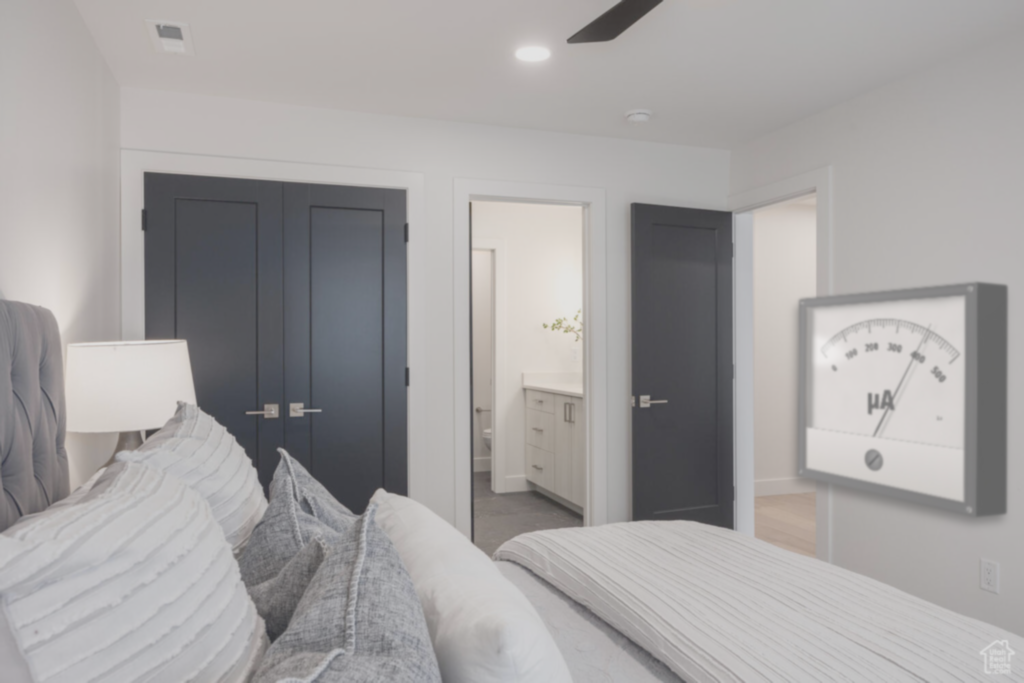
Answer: 400
